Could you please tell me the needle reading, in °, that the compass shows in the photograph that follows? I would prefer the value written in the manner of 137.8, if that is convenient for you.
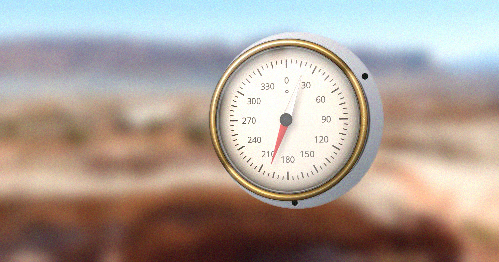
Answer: 200
